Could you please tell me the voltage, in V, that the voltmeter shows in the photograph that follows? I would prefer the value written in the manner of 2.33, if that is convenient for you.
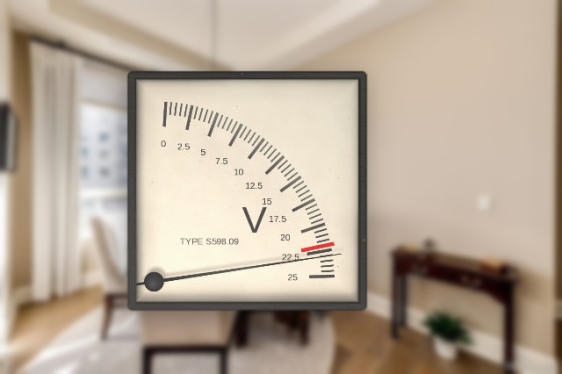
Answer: 23
